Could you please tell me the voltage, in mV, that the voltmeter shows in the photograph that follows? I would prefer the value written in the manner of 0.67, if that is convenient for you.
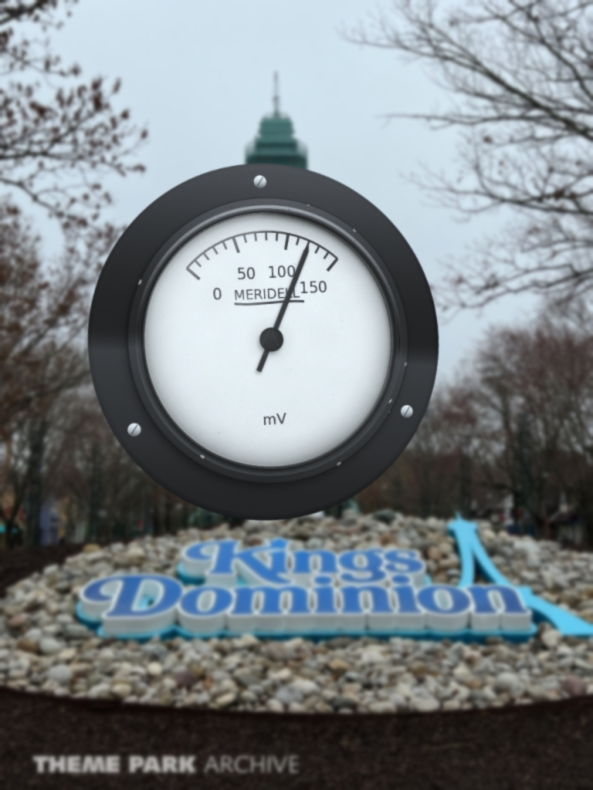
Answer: 120
